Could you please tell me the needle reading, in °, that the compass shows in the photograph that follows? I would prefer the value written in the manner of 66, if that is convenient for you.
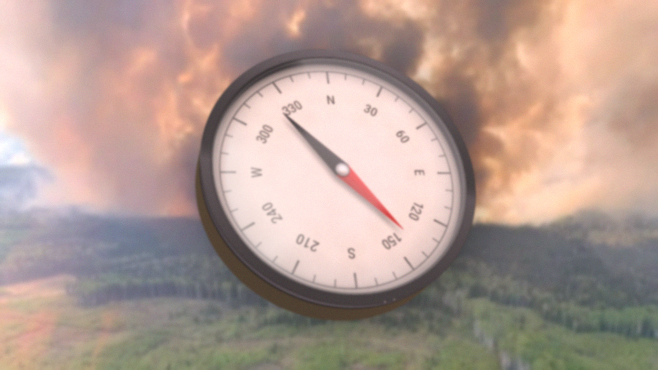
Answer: 140
